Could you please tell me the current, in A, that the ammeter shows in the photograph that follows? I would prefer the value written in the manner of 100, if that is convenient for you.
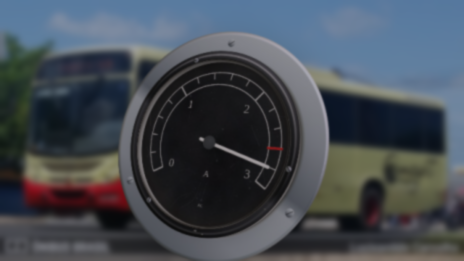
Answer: 2.8
